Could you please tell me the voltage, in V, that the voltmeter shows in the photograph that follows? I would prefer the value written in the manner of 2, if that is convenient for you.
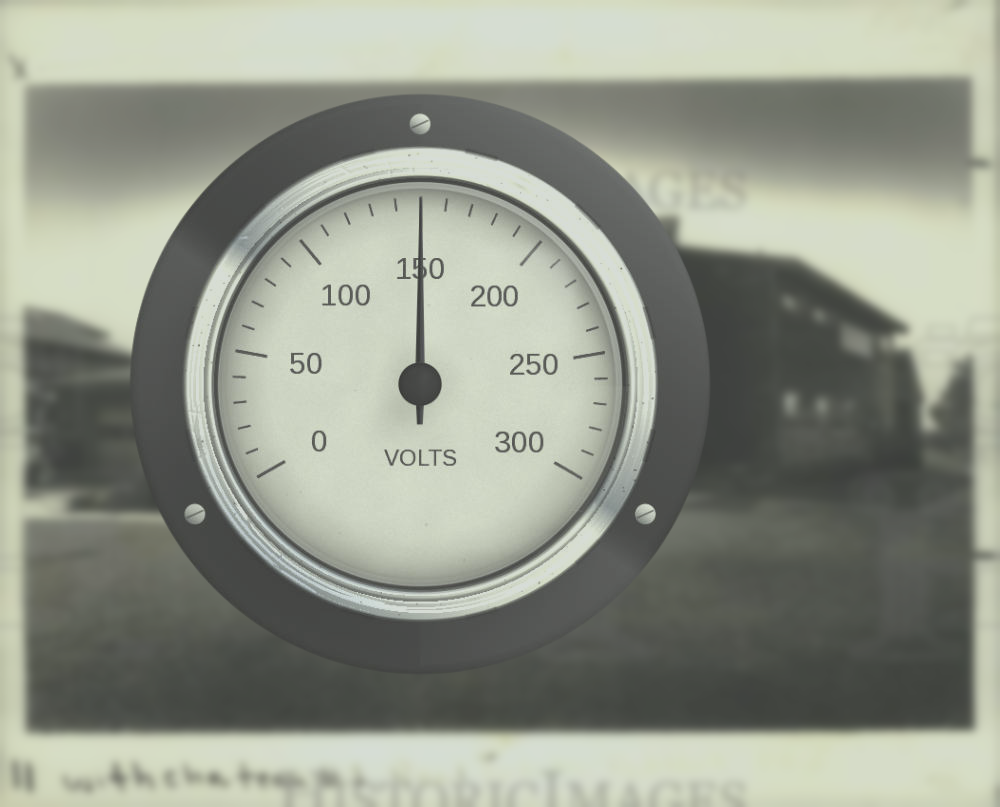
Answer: 150
